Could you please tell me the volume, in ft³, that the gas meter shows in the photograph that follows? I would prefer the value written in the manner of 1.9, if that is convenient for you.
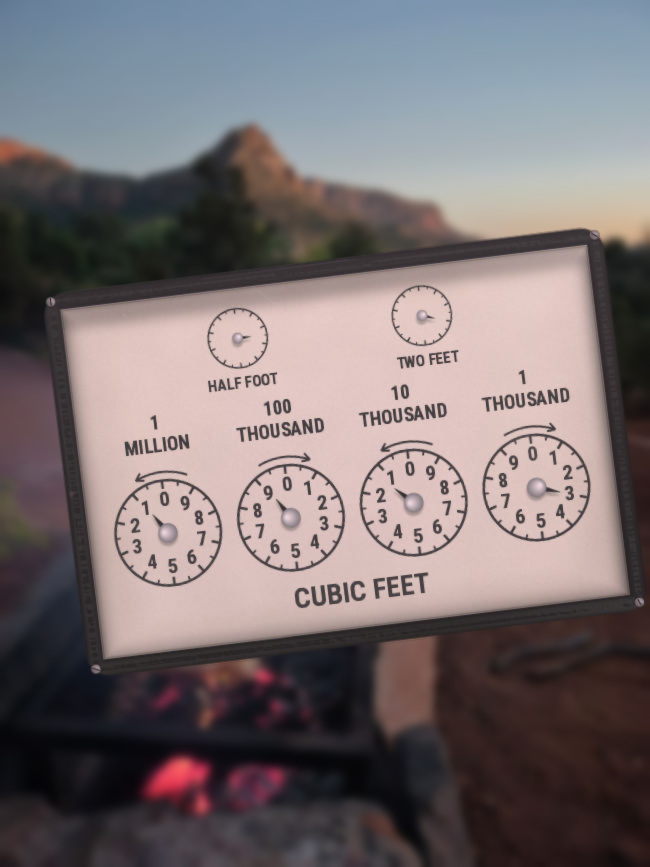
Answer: 91300
